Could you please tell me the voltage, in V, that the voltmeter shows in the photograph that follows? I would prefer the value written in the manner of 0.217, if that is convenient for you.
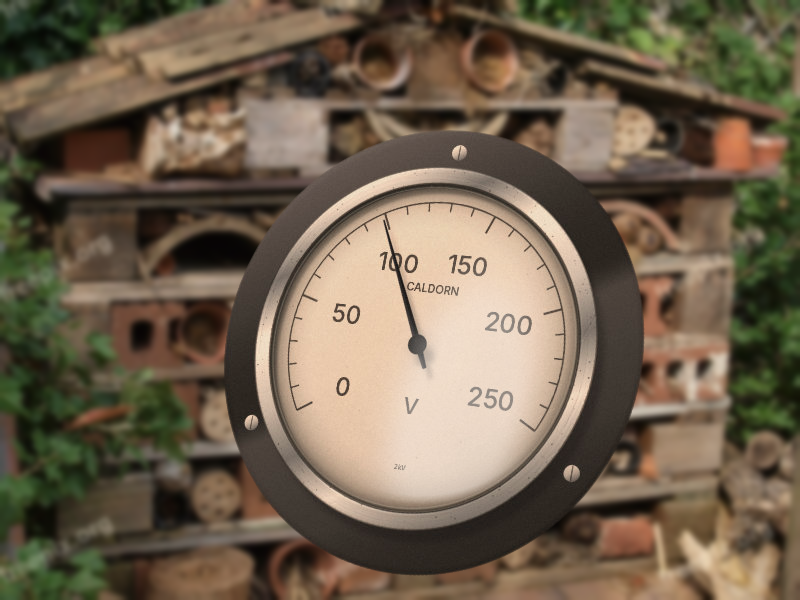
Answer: 100
